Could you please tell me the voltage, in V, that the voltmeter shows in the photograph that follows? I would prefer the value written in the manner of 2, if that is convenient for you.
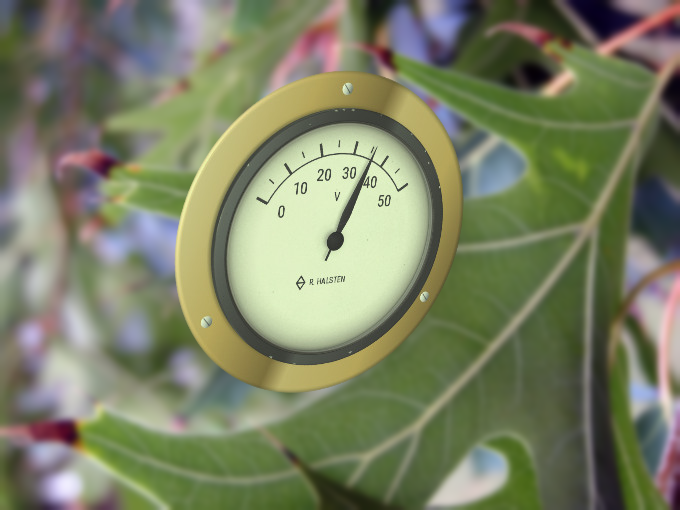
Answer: 35
